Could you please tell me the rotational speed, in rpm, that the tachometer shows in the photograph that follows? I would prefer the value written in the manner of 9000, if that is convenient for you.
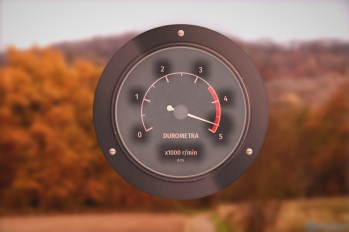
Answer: 4750
